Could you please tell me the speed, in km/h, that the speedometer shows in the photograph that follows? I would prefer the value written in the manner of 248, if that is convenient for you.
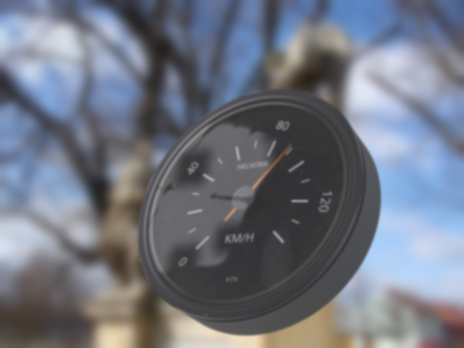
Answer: 90
